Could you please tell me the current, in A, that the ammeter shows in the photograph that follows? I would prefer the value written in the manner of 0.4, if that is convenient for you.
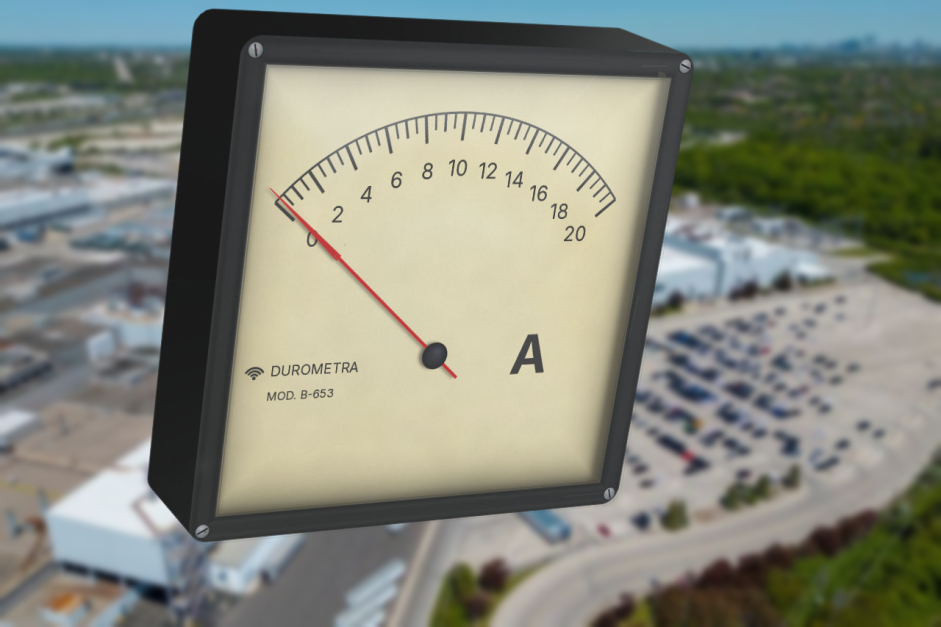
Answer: 0.25
